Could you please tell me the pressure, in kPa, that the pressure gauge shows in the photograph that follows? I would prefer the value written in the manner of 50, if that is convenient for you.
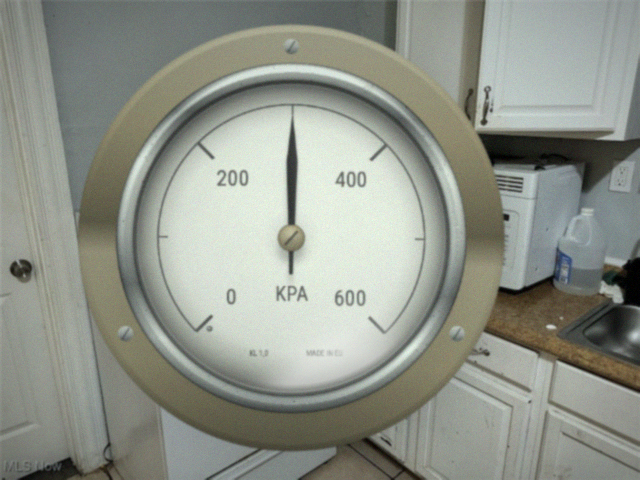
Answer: 300
